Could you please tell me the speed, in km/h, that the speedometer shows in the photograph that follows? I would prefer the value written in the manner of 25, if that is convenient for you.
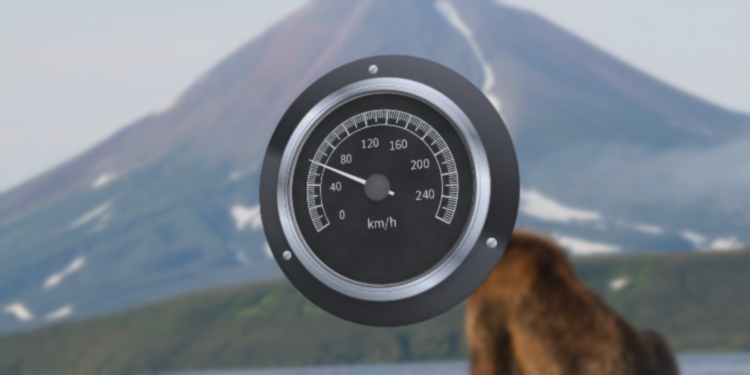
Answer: 60
